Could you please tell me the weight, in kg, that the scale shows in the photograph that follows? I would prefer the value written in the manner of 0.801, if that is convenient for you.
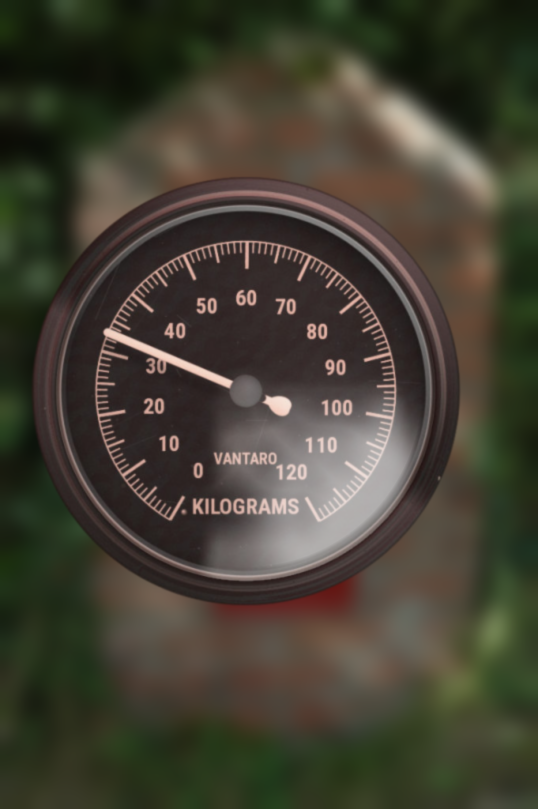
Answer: 33
